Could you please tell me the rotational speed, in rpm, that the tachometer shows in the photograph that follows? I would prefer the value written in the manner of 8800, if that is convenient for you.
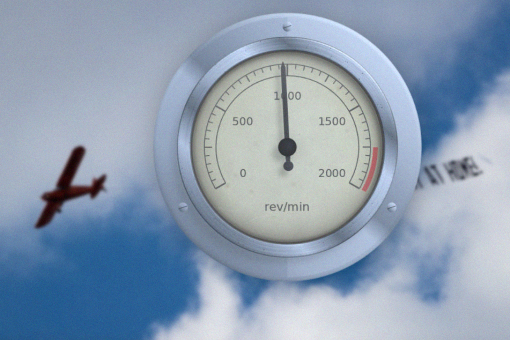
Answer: 975
